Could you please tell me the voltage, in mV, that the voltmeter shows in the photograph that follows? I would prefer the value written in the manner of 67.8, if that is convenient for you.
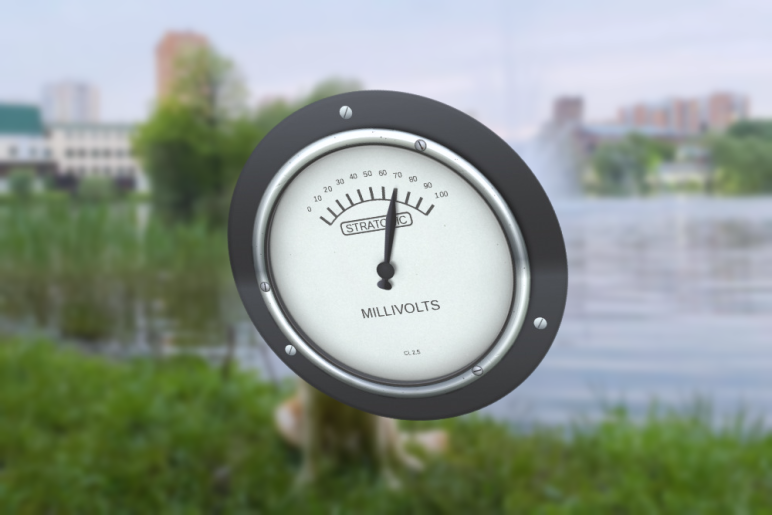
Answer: 70
